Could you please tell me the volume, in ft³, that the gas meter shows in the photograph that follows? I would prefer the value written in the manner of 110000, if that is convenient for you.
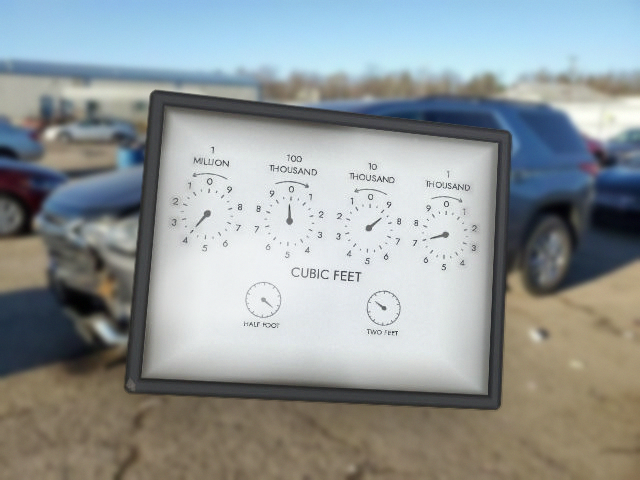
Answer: 398700
